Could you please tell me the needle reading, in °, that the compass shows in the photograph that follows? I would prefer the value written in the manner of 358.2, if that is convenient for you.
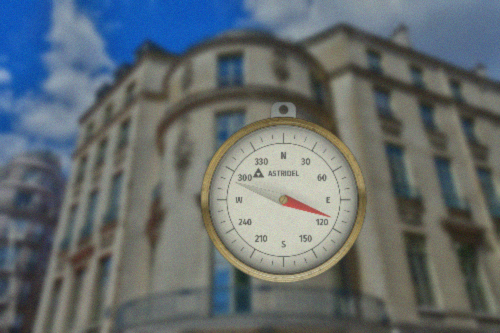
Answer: 110
